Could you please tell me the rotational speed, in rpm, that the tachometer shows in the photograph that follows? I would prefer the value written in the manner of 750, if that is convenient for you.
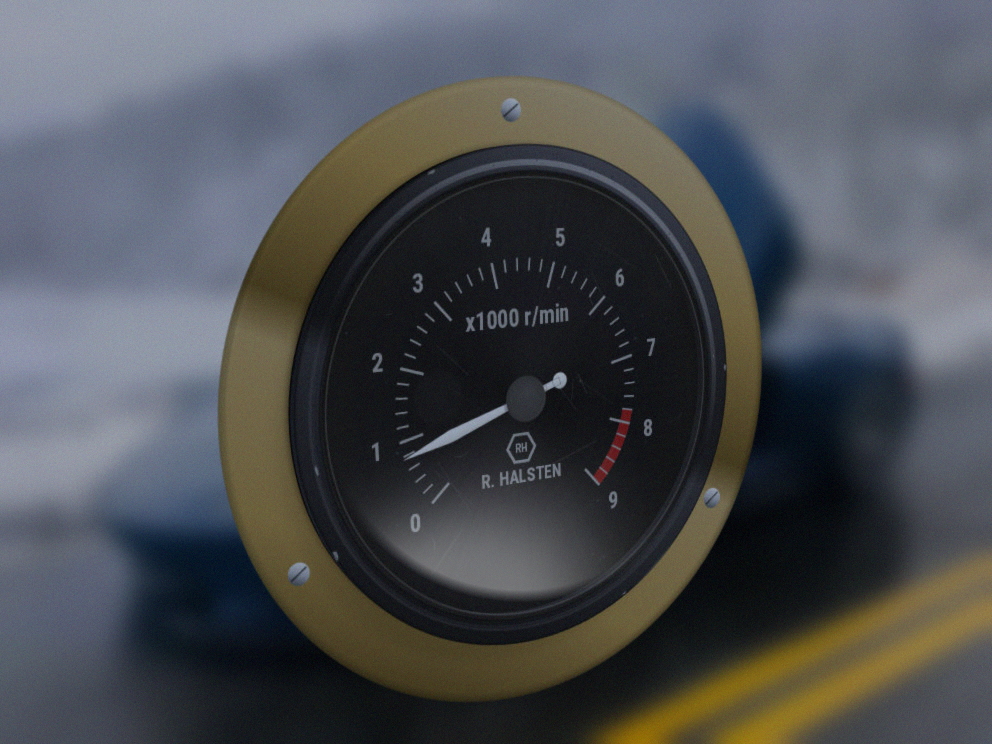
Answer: 800
